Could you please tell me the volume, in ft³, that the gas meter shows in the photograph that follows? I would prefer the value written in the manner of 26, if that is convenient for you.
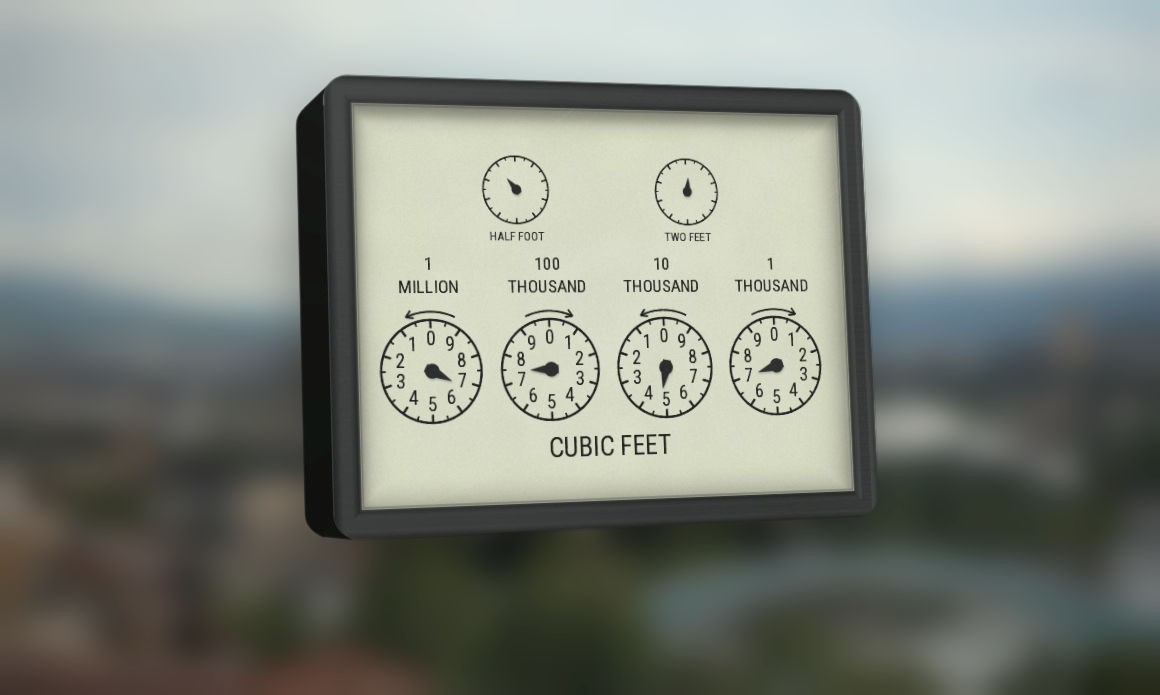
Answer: 674700
